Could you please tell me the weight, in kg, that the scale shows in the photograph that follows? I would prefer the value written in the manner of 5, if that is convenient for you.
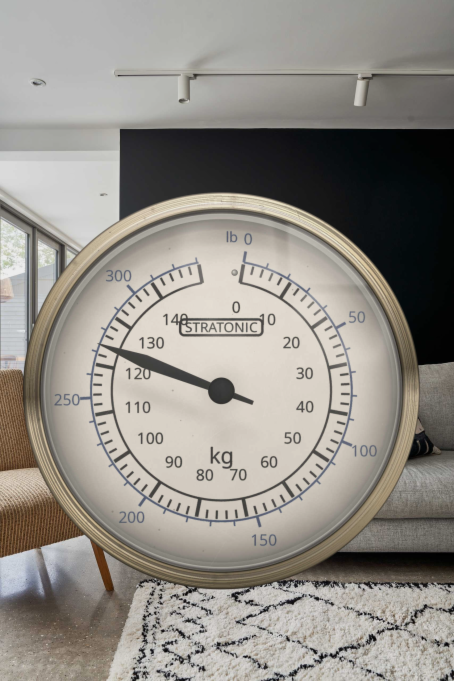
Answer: 124
